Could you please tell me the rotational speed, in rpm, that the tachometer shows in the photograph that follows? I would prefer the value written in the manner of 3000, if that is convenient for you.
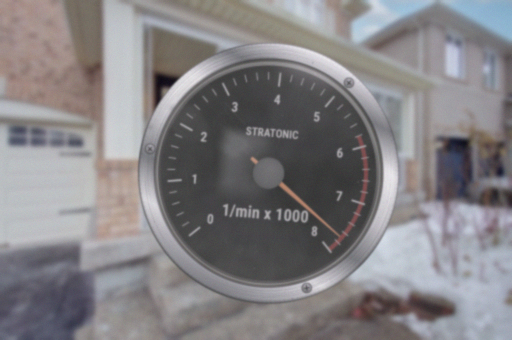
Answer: 7700
